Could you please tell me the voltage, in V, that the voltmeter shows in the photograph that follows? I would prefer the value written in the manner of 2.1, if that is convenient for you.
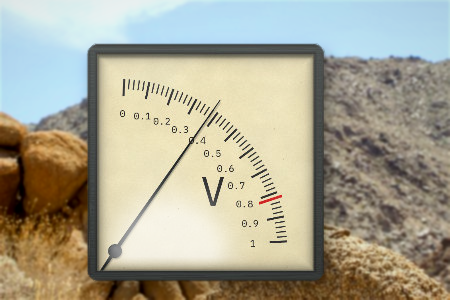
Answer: 0.38
